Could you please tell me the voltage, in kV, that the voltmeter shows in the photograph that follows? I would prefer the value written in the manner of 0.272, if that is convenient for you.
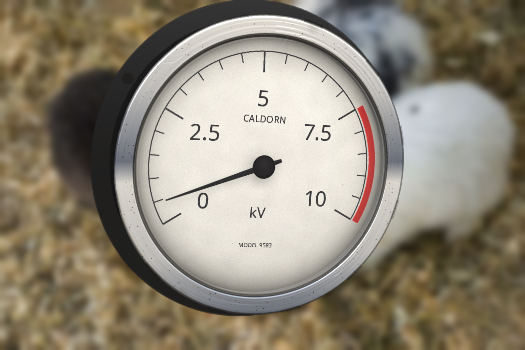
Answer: 0.5
